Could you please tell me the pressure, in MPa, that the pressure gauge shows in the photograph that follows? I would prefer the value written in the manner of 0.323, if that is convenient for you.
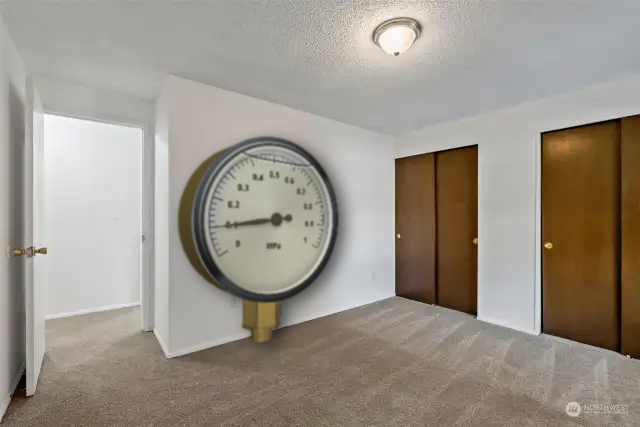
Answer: 0.1
